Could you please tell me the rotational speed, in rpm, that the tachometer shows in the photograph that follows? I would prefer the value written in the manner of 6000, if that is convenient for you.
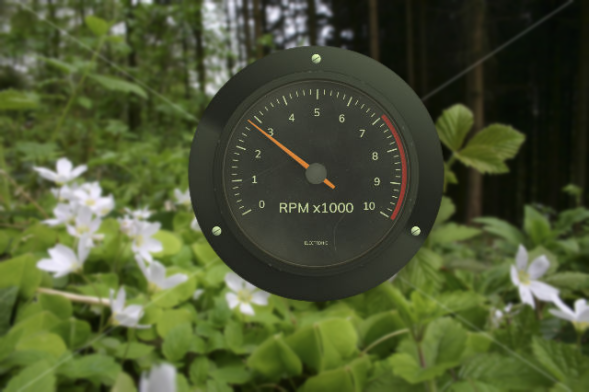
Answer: 2800
